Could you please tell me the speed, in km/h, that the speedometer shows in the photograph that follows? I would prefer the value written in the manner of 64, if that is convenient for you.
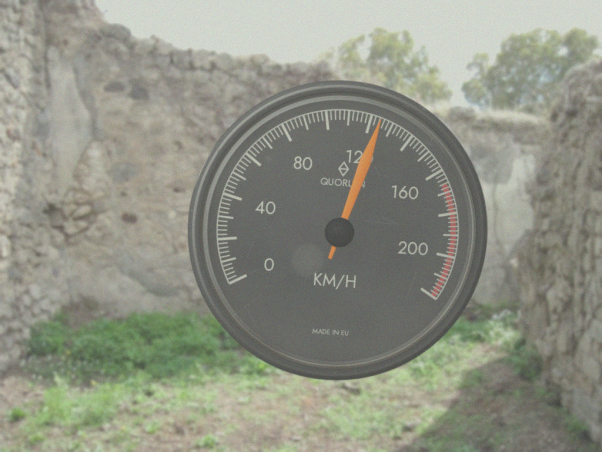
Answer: 124
